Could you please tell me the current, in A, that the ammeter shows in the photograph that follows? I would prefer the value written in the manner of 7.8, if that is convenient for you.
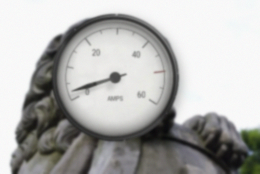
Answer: 2.5
